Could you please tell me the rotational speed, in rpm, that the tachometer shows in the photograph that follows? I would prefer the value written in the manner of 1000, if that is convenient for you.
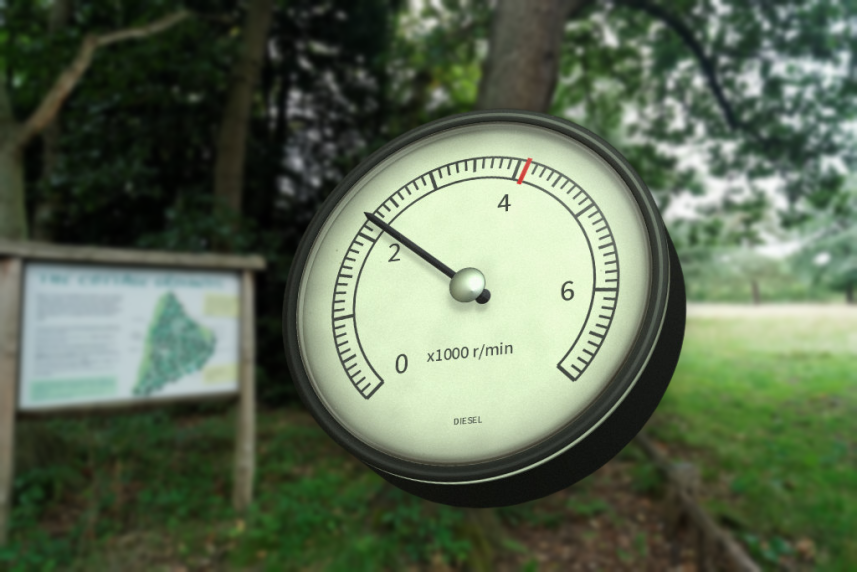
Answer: 2200
